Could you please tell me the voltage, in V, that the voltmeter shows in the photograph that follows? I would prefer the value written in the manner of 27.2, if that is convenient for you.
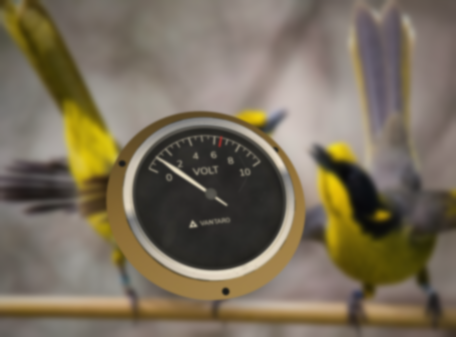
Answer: 1
